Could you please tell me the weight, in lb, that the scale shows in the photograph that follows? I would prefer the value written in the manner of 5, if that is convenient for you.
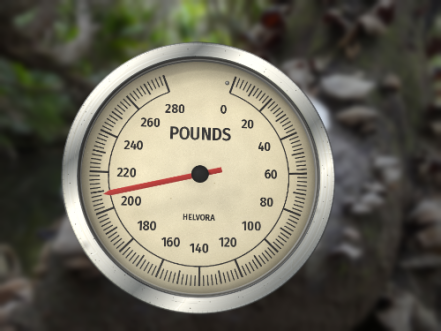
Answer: 208
